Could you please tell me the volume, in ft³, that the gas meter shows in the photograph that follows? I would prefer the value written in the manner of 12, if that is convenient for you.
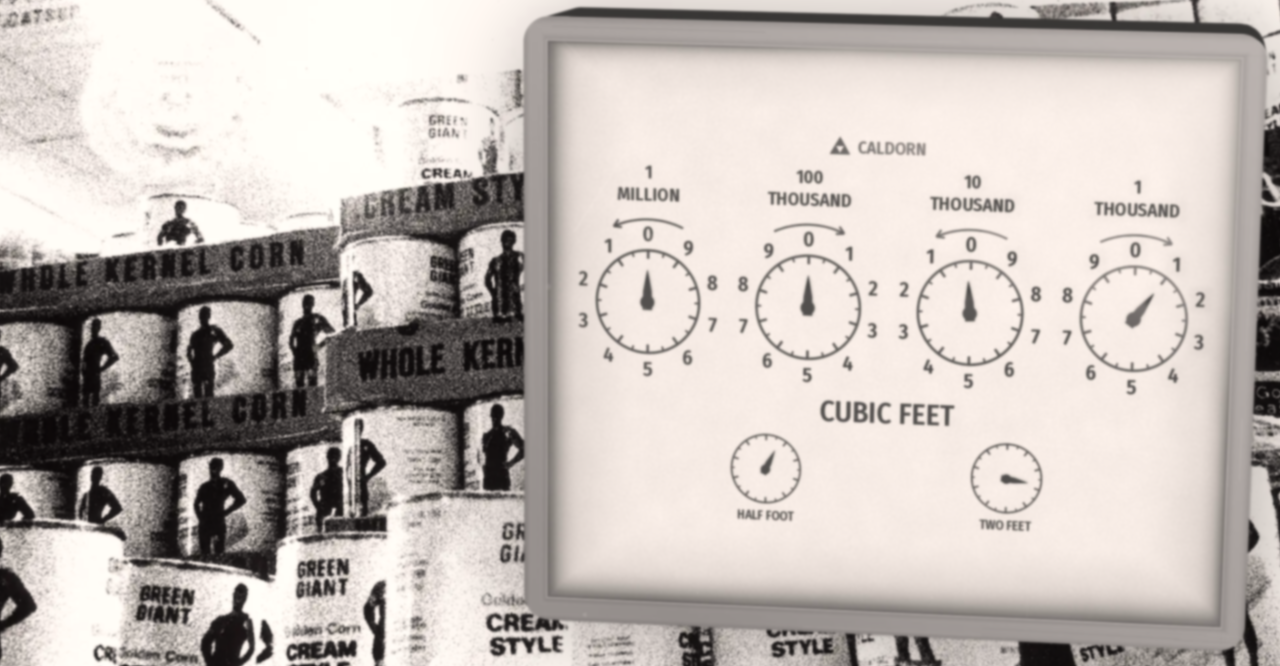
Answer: 100
